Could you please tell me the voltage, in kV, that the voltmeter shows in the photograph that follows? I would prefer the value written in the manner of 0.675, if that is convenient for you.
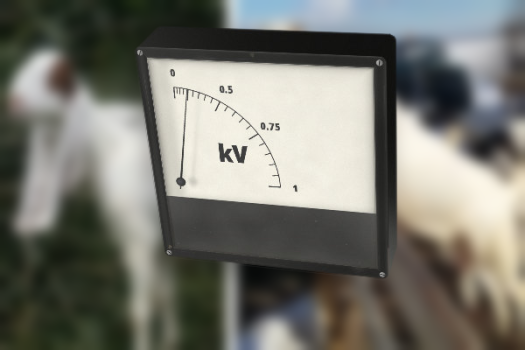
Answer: 0.25
